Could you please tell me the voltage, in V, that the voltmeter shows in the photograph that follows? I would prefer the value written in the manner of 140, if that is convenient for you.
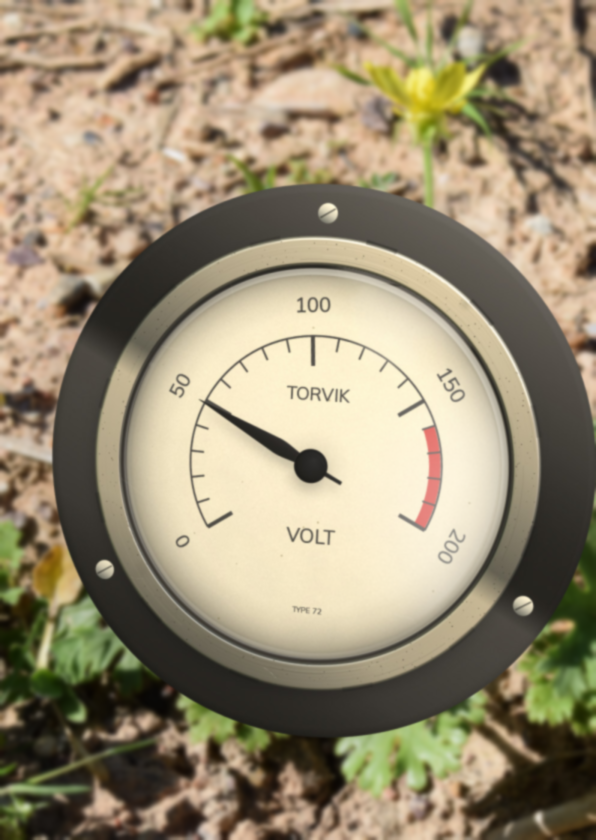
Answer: 50
